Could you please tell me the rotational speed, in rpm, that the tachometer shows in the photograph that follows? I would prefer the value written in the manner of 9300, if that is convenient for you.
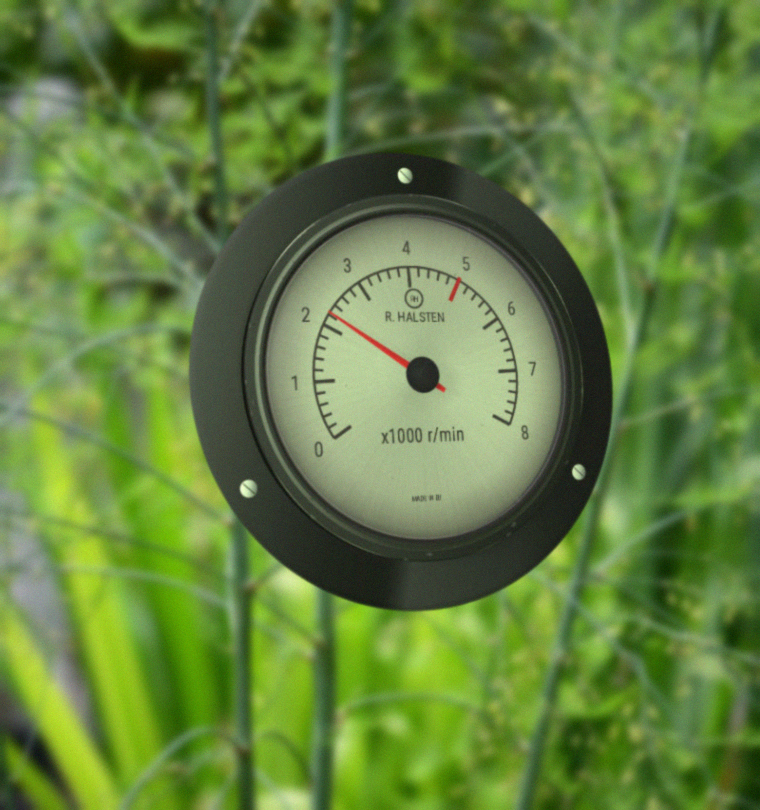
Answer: 2200
